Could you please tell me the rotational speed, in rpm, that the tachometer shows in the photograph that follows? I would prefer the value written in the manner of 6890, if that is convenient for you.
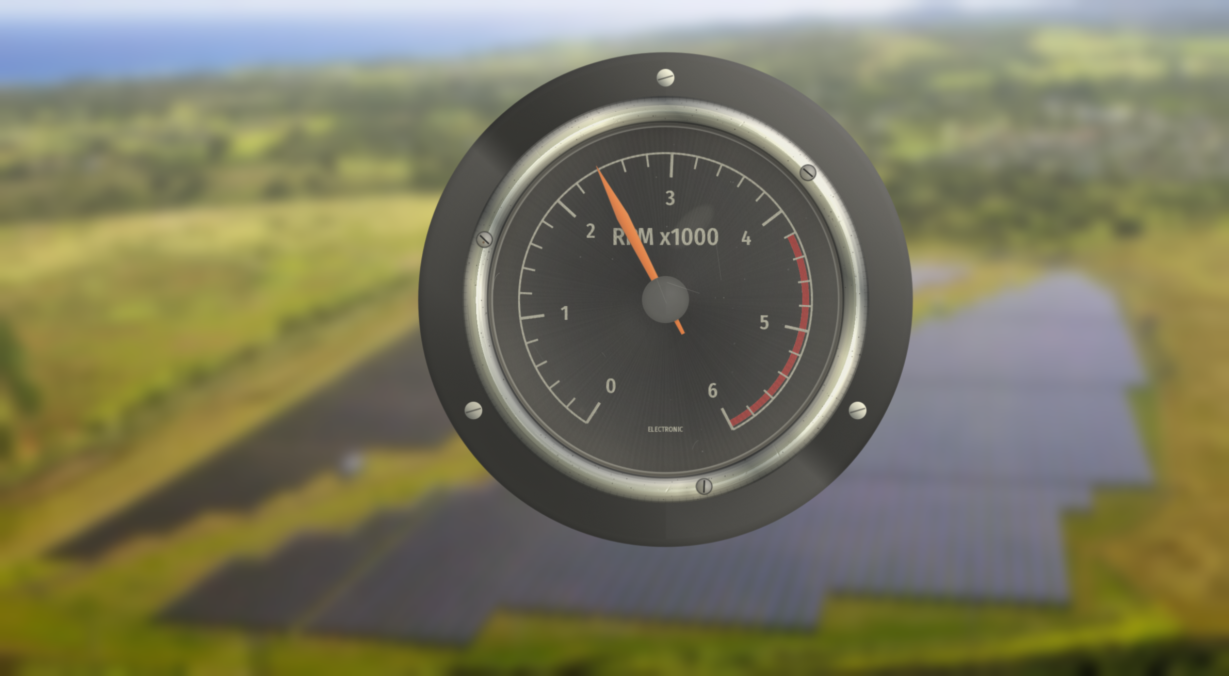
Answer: 2400
